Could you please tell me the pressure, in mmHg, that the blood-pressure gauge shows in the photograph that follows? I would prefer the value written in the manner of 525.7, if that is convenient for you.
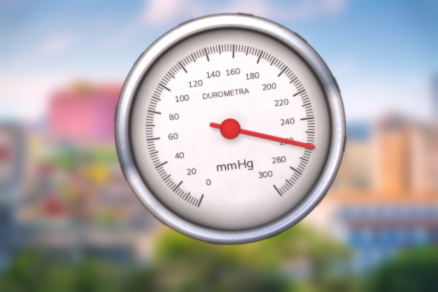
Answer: 260
